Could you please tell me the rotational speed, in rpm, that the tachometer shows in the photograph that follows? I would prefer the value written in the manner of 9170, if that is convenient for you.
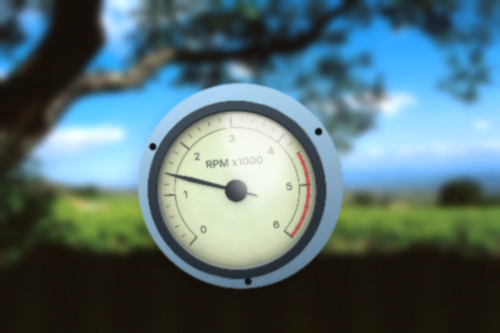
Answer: 1400
